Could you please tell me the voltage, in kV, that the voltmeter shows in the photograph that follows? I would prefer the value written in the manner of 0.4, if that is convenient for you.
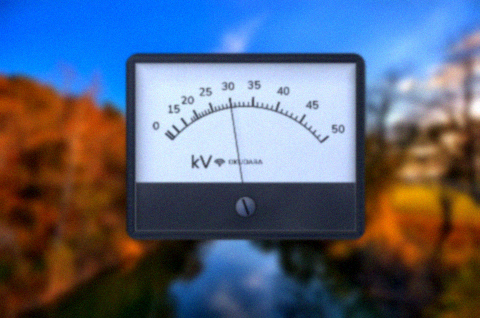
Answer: 30
